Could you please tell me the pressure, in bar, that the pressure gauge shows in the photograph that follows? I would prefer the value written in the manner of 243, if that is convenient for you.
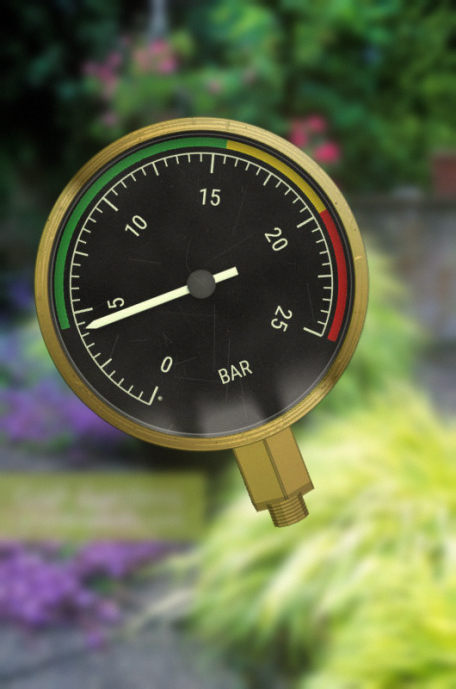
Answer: 4.25
